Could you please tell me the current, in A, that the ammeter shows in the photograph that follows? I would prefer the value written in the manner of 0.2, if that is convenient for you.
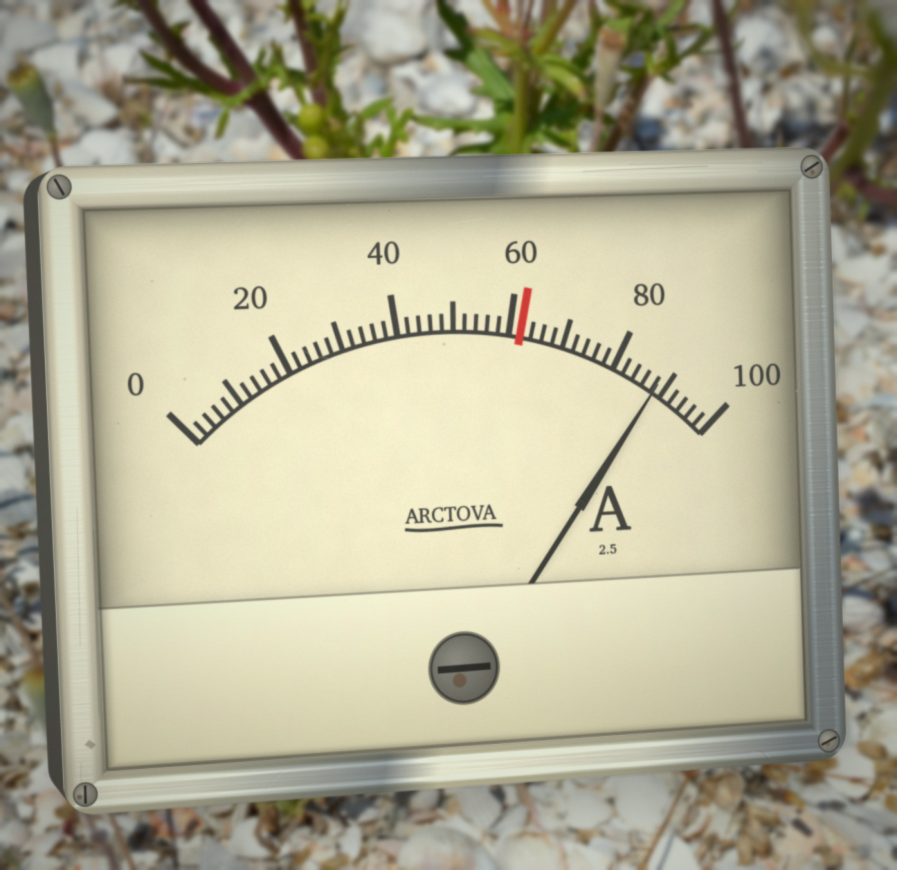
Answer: 88
